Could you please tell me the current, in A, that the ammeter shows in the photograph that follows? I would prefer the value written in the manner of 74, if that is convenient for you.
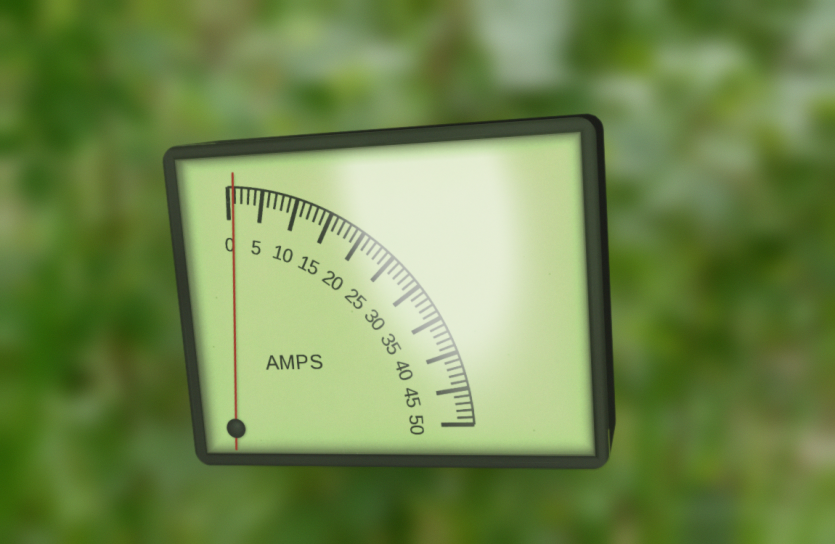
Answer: 1
